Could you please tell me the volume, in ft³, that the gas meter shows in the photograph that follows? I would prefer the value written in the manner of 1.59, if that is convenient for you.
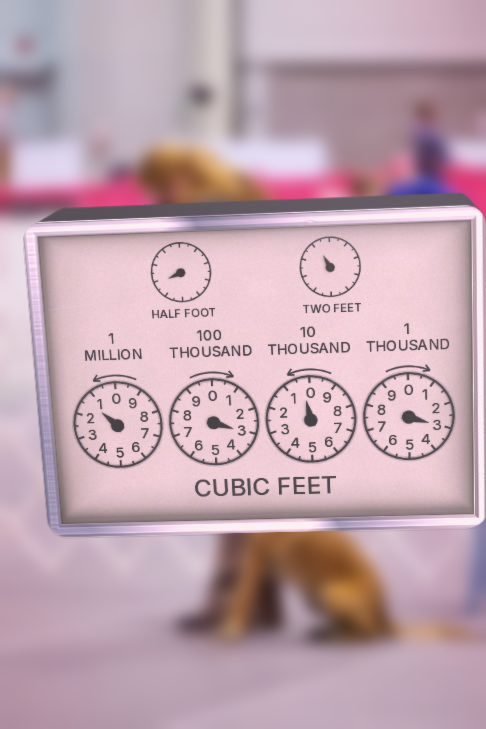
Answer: 130300
